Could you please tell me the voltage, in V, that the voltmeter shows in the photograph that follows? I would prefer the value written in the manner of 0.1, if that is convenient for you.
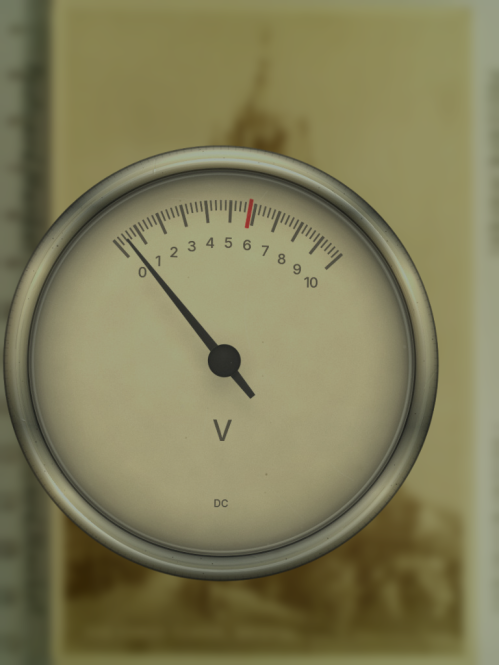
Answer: 0.4
